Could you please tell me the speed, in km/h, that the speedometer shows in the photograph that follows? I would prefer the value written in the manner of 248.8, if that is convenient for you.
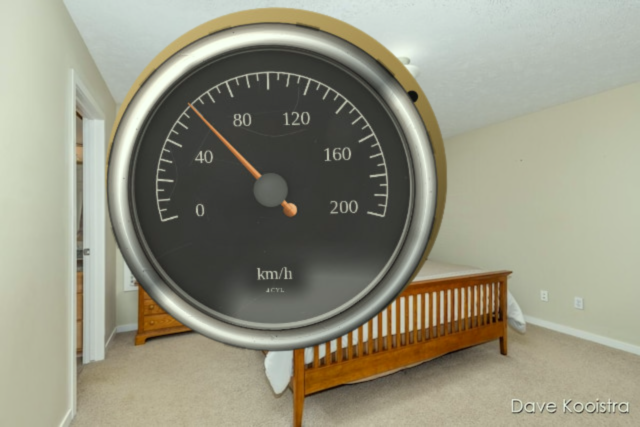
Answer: 60
